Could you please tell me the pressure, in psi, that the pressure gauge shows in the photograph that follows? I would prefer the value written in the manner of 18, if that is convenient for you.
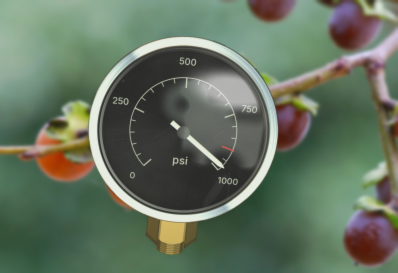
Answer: 975
